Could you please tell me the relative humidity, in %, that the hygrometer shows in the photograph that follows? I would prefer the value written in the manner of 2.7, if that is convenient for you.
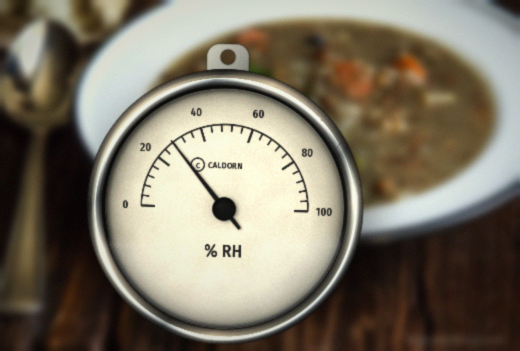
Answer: 28
